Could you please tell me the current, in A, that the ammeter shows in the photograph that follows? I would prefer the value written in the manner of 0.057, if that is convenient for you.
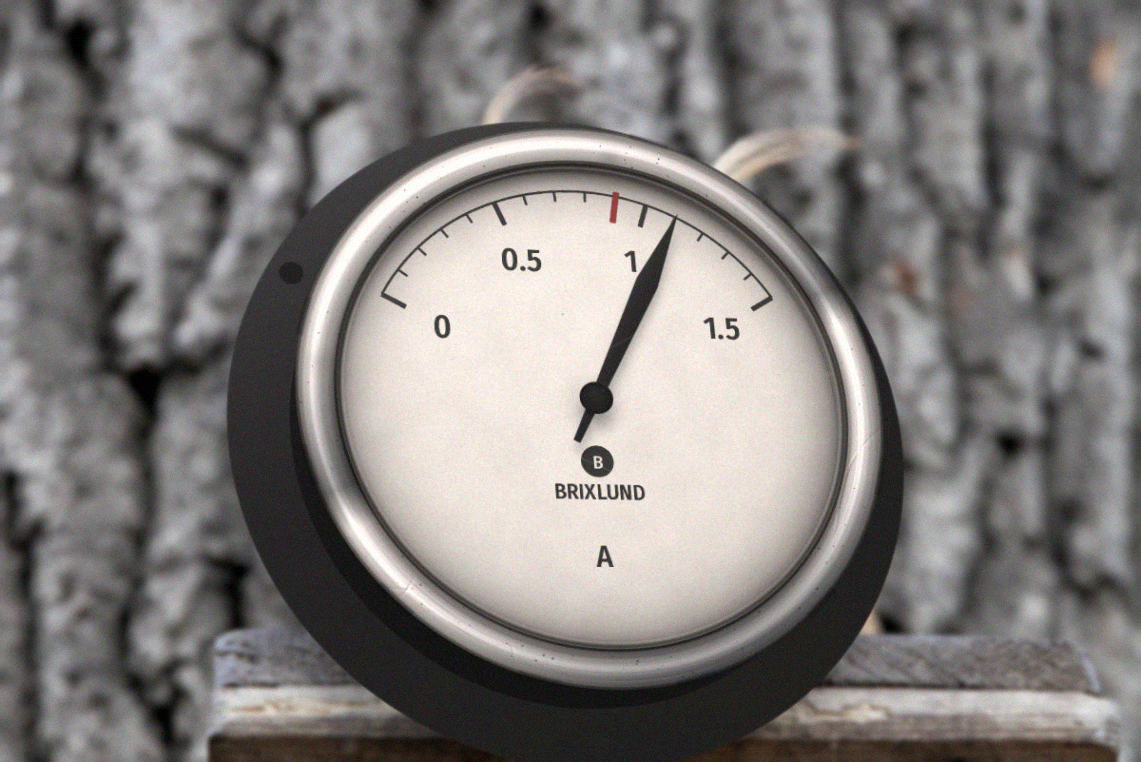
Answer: 1.1
